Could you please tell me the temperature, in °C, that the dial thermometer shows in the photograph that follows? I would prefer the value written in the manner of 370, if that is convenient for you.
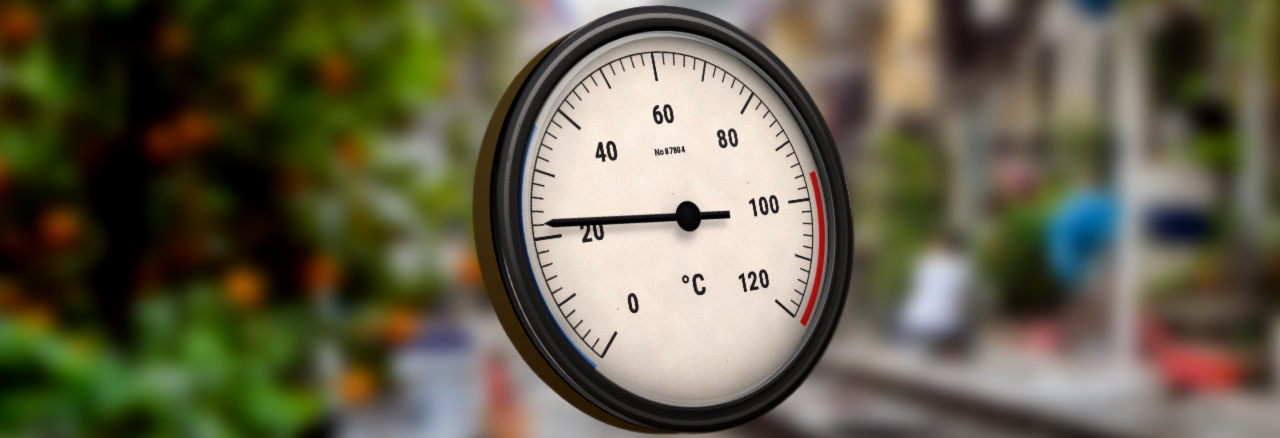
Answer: 22
